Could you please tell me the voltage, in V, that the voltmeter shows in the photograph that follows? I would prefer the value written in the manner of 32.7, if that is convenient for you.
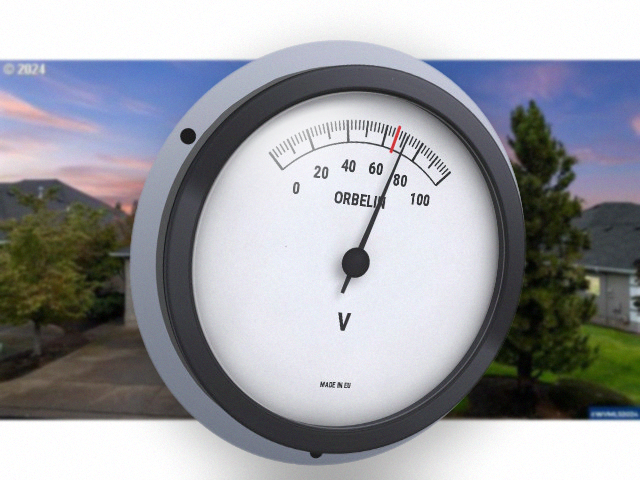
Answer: 70
